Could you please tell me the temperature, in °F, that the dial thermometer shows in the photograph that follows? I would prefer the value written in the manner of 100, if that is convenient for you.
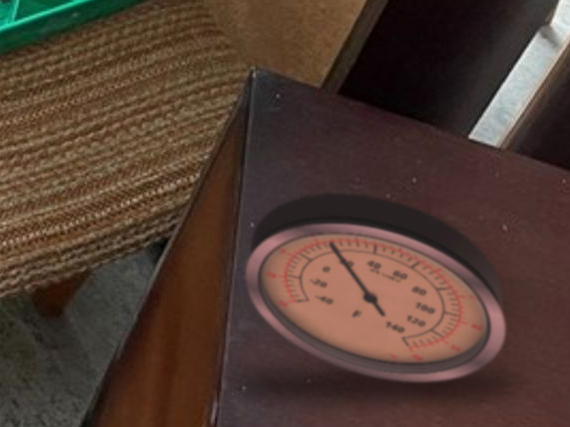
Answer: 20
